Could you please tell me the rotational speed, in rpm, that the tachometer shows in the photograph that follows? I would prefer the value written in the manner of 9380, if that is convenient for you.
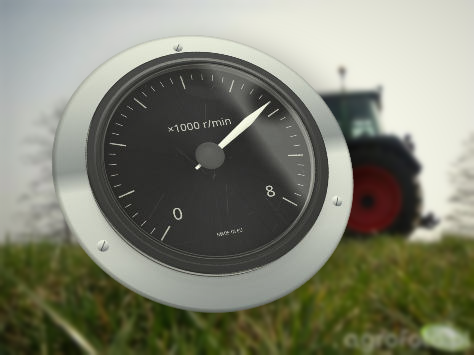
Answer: 5800
